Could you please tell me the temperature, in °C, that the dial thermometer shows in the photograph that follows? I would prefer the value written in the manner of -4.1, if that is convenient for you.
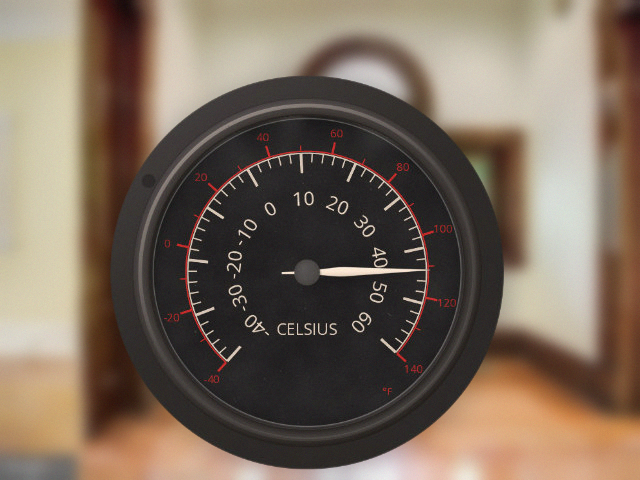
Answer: 44
